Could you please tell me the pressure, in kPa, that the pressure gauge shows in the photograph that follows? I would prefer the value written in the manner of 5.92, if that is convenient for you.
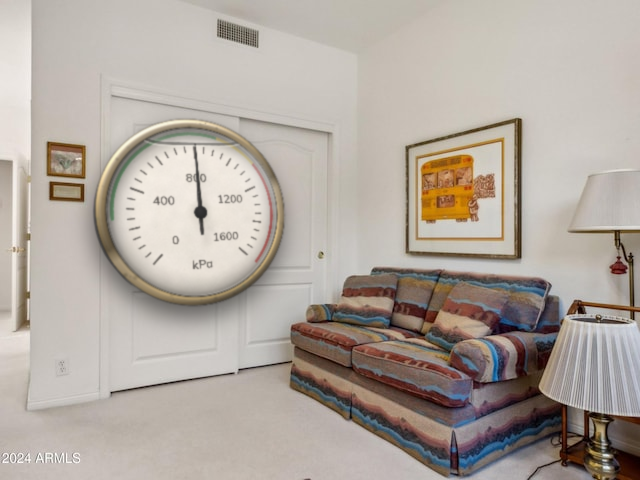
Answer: 800
